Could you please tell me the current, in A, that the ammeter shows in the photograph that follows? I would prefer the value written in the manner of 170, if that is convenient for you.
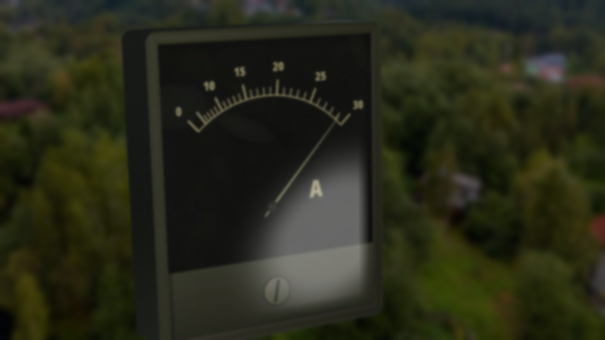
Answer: 29
